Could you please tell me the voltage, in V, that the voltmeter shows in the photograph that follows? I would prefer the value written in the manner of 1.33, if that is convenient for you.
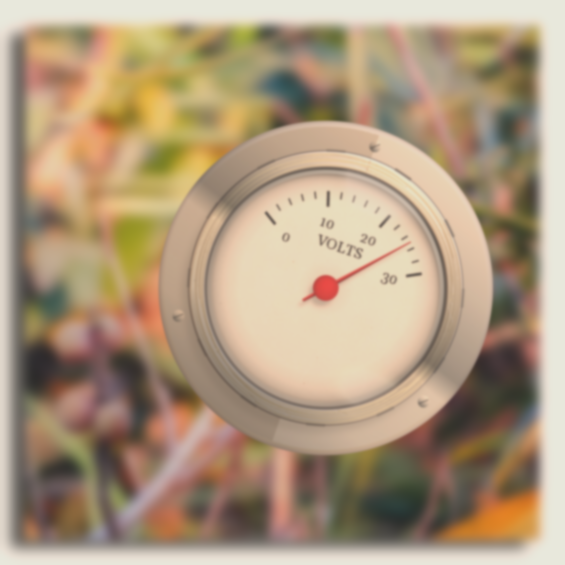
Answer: 25
